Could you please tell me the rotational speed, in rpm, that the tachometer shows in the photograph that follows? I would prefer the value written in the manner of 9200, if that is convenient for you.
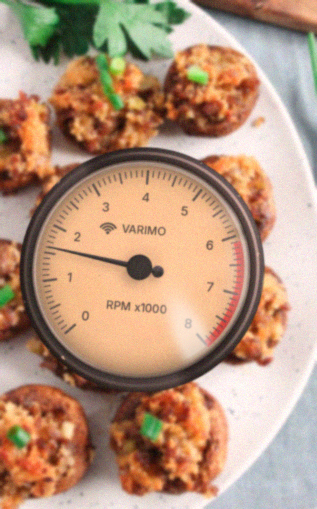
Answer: 1600
